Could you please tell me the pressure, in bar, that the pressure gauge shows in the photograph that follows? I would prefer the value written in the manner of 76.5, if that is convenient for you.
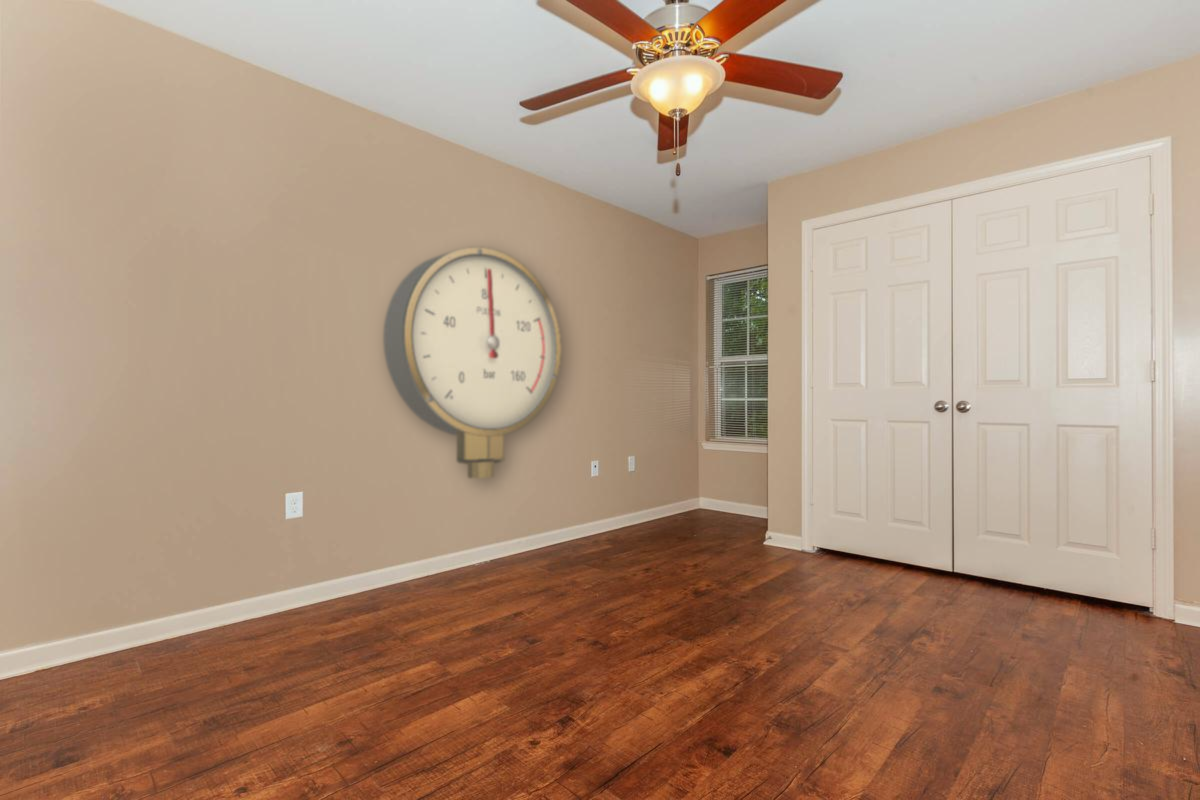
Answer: 80
